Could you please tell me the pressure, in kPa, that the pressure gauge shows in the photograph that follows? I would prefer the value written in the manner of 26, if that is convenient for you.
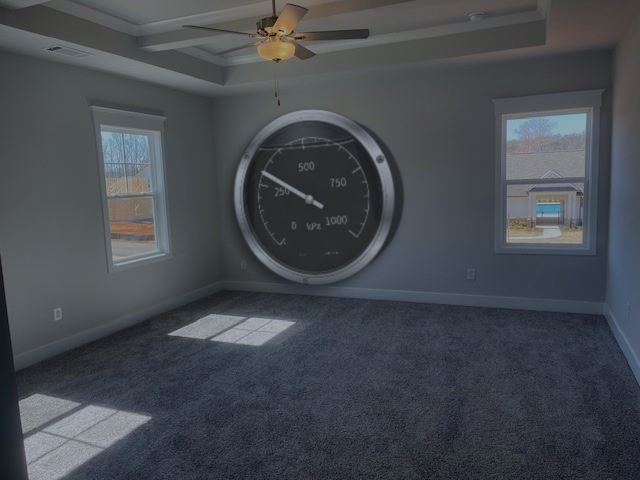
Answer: 300
